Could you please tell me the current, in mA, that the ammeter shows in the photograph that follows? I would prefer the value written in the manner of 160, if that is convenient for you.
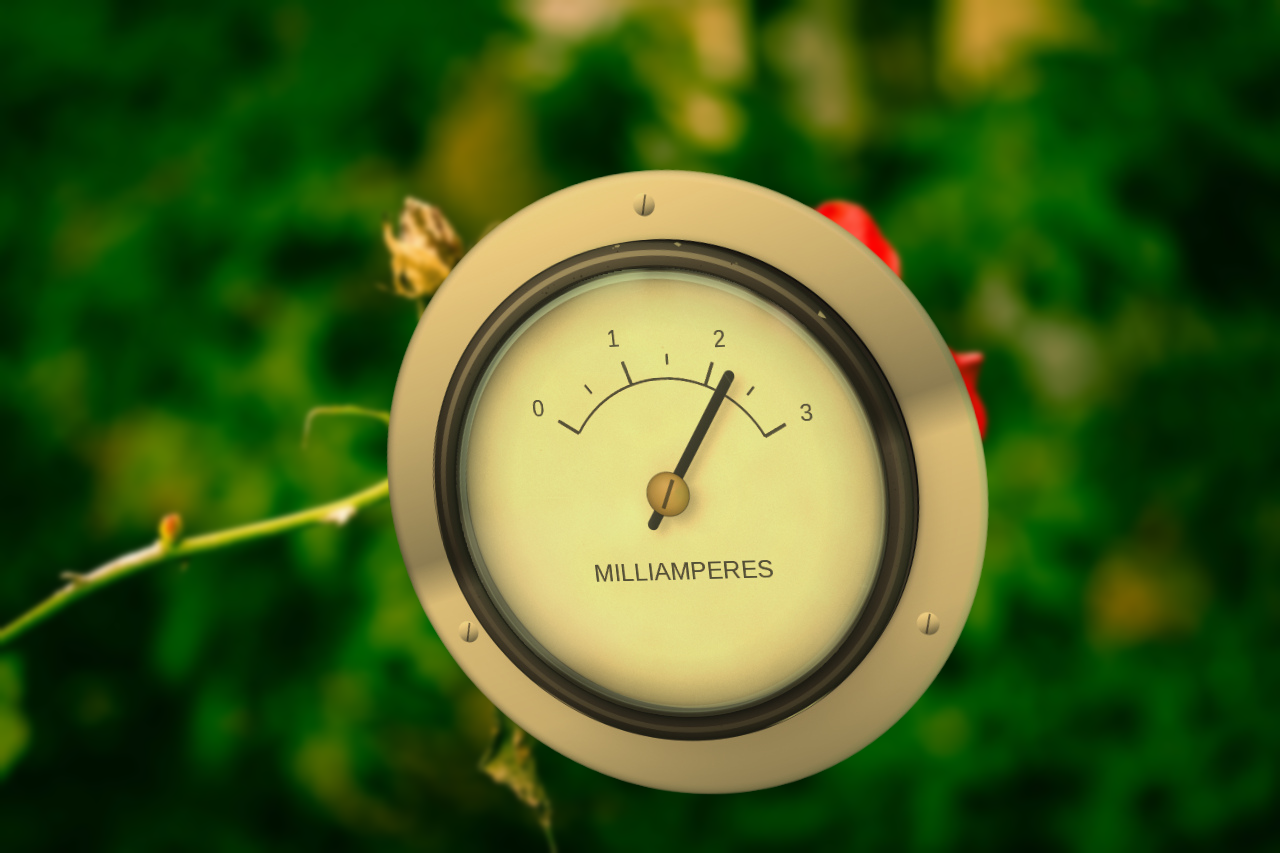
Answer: 2.25
